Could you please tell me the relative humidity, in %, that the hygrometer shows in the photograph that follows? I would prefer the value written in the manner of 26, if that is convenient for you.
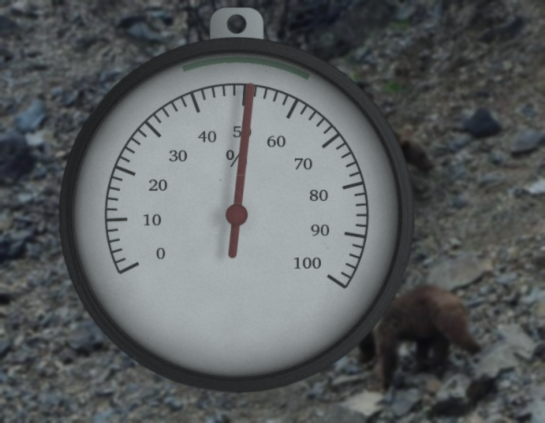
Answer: 51
